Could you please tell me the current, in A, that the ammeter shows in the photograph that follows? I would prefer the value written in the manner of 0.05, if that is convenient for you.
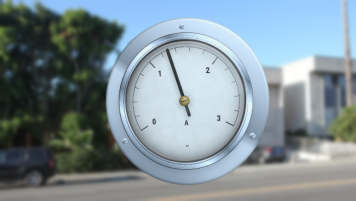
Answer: 1.3
